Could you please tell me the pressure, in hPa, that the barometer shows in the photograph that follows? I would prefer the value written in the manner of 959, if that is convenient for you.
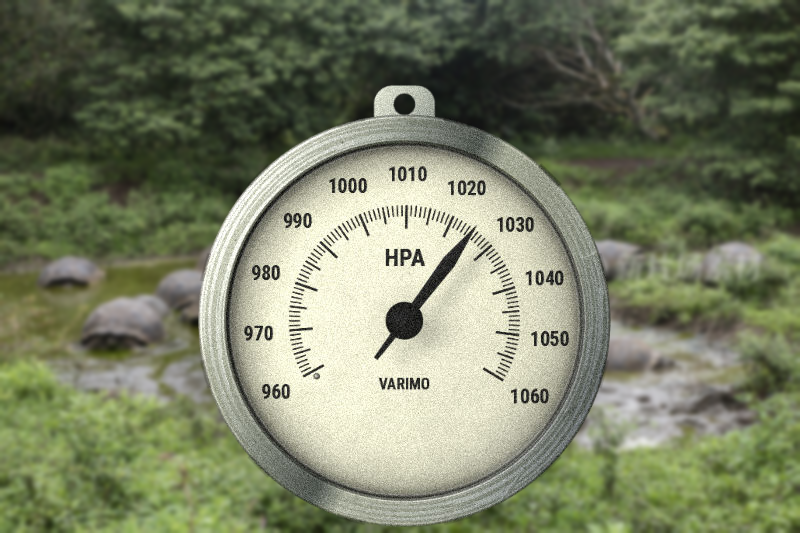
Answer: 1025
